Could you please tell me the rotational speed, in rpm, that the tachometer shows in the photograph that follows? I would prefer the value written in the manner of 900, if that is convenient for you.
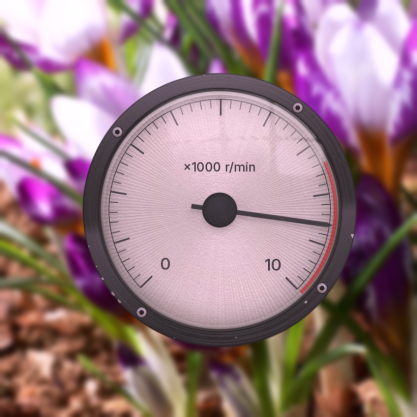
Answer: 8600
